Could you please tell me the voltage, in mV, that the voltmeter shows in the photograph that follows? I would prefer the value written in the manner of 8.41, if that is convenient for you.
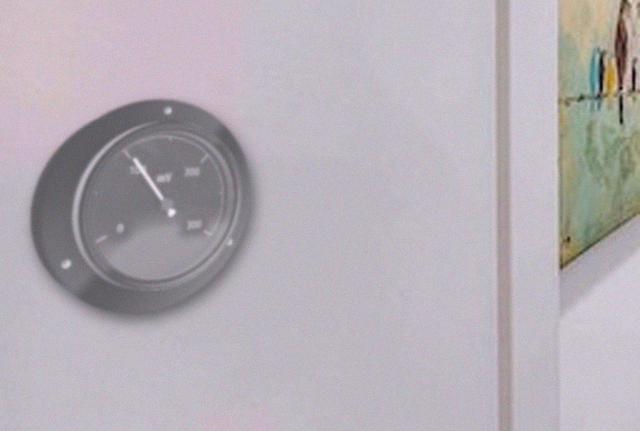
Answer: 100
